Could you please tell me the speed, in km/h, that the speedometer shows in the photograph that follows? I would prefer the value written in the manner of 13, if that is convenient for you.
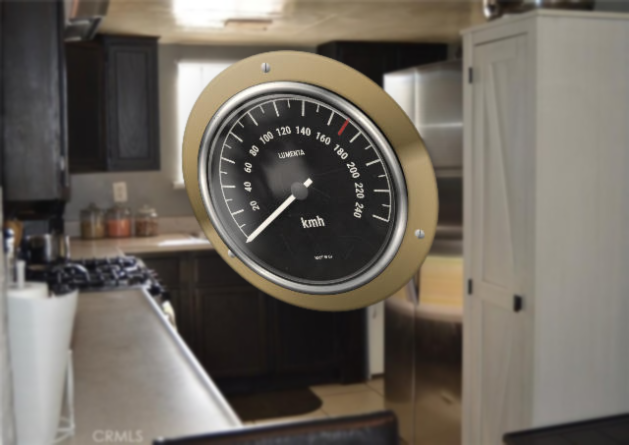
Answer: 0
